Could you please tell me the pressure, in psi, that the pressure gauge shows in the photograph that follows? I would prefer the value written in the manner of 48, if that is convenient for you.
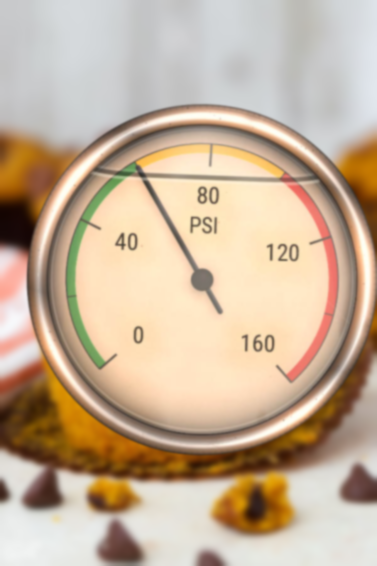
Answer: 60
